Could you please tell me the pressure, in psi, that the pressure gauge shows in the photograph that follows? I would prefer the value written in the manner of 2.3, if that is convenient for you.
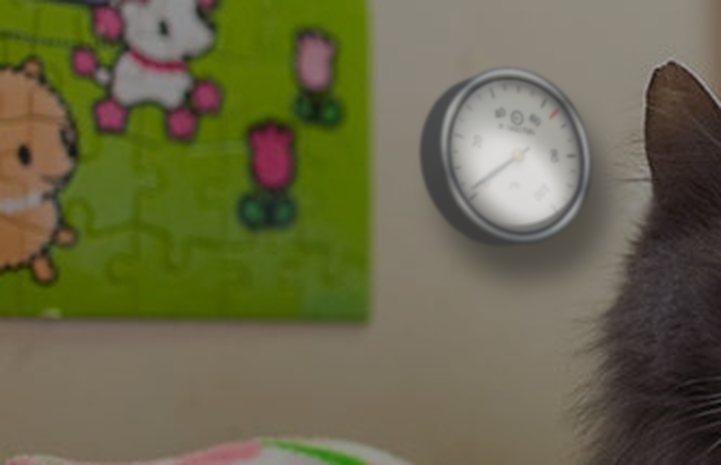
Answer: 2.5
